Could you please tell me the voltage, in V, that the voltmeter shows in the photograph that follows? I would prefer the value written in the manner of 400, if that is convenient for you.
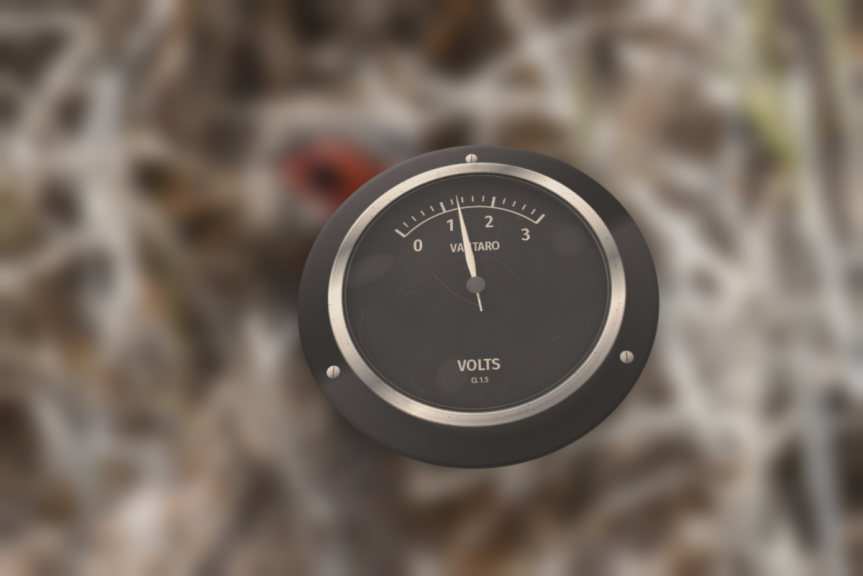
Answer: 1.3
